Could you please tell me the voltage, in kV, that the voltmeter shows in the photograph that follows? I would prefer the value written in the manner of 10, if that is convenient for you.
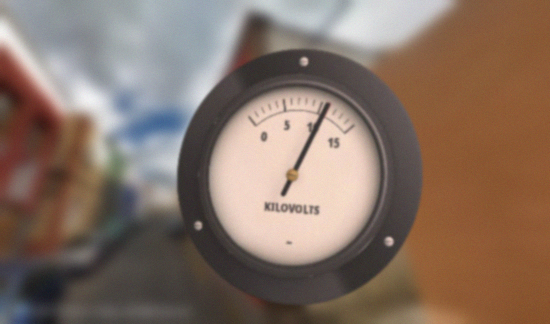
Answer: 11
